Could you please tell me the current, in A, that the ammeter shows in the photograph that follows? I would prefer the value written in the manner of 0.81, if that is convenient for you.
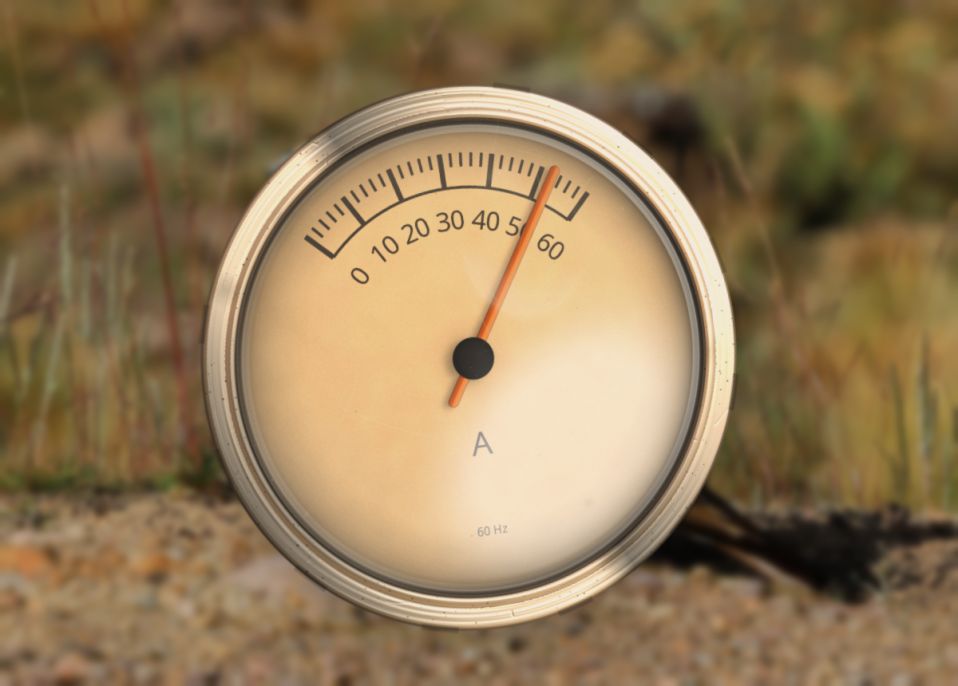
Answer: 52
